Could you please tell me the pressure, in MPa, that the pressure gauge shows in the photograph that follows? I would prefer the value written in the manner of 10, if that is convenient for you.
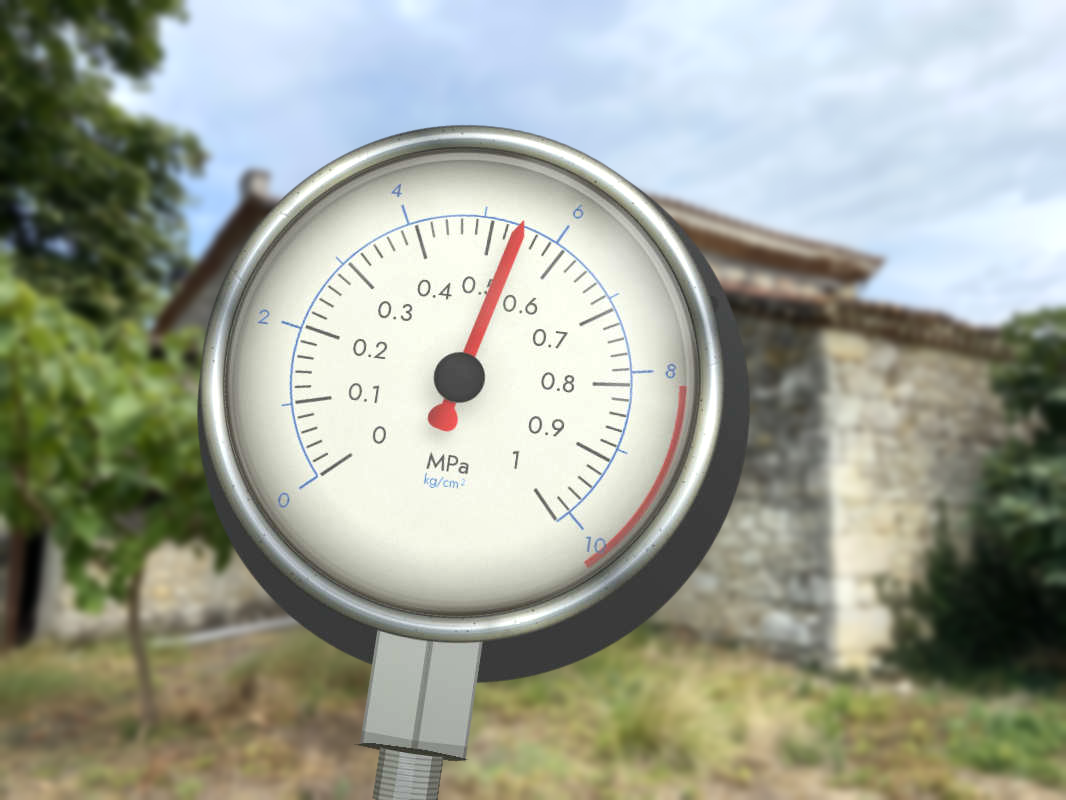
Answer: 0.54
